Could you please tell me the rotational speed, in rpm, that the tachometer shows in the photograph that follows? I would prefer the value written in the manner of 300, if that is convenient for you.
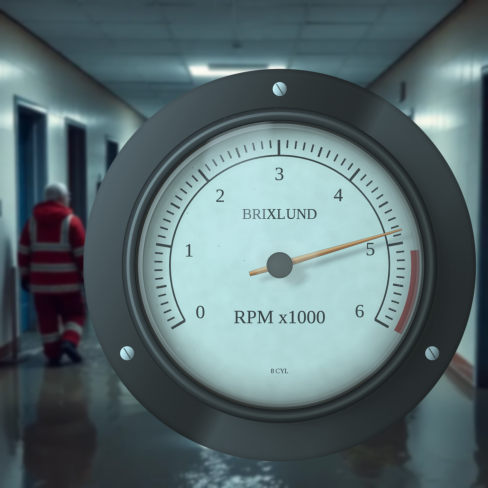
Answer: 4850
